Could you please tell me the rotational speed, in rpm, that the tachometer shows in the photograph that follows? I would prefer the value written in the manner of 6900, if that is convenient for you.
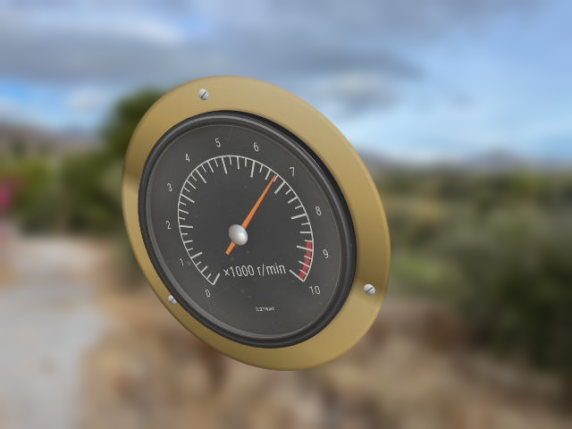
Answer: 6750
